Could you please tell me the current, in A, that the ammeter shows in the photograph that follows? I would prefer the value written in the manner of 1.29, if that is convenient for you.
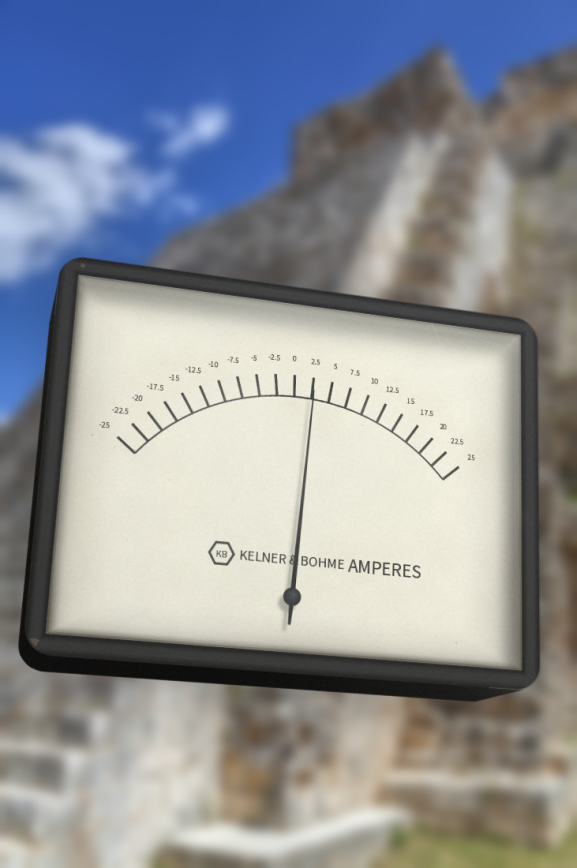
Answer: 2.5
